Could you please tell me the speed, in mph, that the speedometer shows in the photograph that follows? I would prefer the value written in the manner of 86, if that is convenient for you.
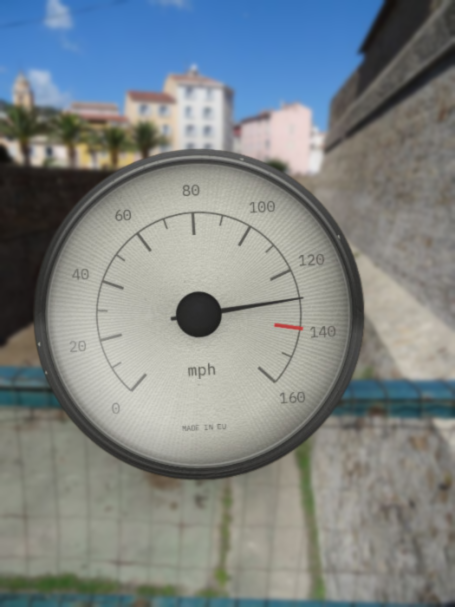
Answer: 130
